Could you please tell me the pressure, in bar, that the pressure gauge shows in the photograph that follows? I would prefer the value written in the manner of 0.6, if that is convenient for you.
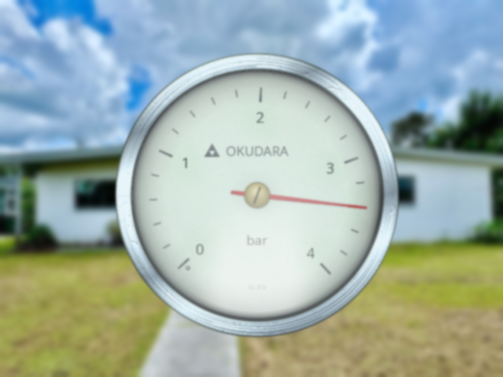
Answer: 3.4
